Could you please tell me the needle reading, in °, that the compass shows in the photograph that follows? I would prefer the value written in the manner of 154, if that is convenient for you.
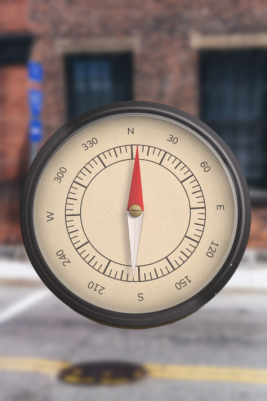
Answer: 5
